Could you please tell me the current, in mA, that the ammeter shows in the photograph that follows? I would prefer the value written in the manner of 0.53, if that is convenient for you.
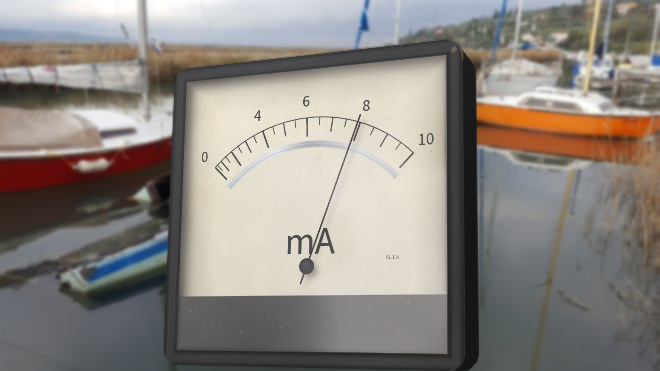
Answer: 8
